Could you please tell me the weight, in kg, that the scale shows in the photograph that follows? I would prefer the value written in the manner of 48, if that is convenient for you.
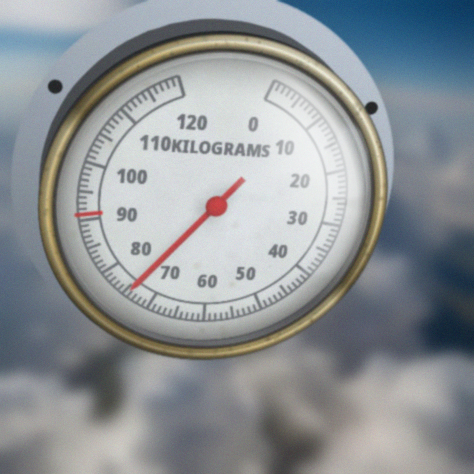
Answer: 75
